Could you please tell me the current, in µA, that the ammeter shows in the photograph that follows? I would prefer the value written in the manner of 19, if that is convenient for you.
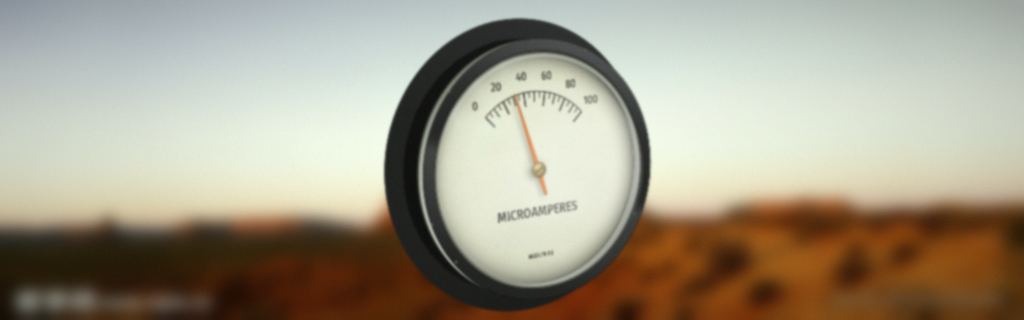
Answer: 30
